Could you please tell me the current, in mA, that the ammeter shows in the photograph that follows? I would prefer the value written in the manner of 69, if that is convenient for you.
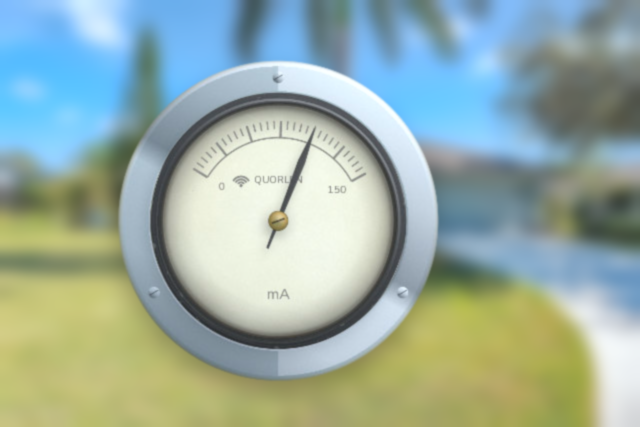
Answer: 100
